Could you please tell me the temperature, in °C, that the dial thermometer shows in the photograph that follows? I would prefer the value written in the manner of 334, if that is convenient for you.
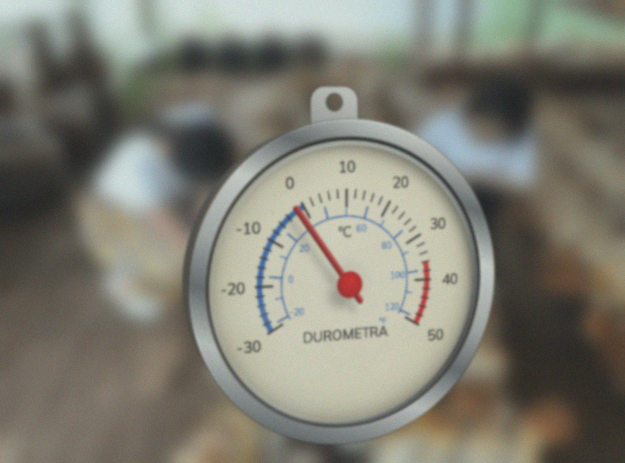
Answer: -2
